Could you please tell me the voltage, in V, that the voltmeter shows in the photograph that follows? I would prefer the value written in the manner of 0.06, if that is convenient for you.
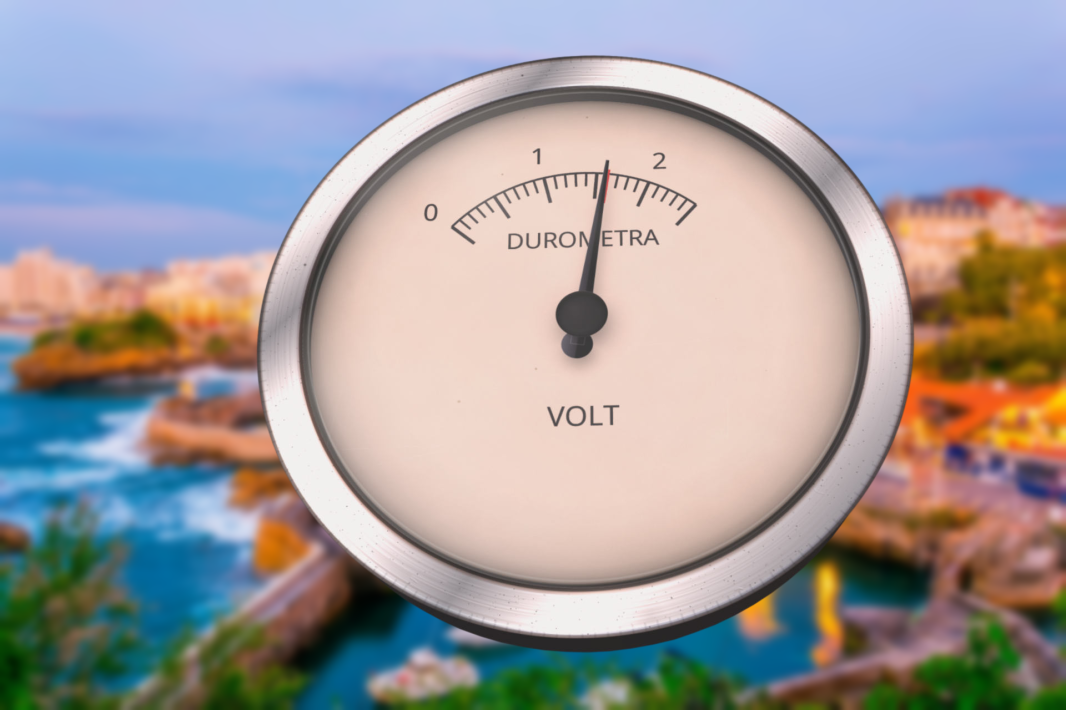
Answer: 1.6
